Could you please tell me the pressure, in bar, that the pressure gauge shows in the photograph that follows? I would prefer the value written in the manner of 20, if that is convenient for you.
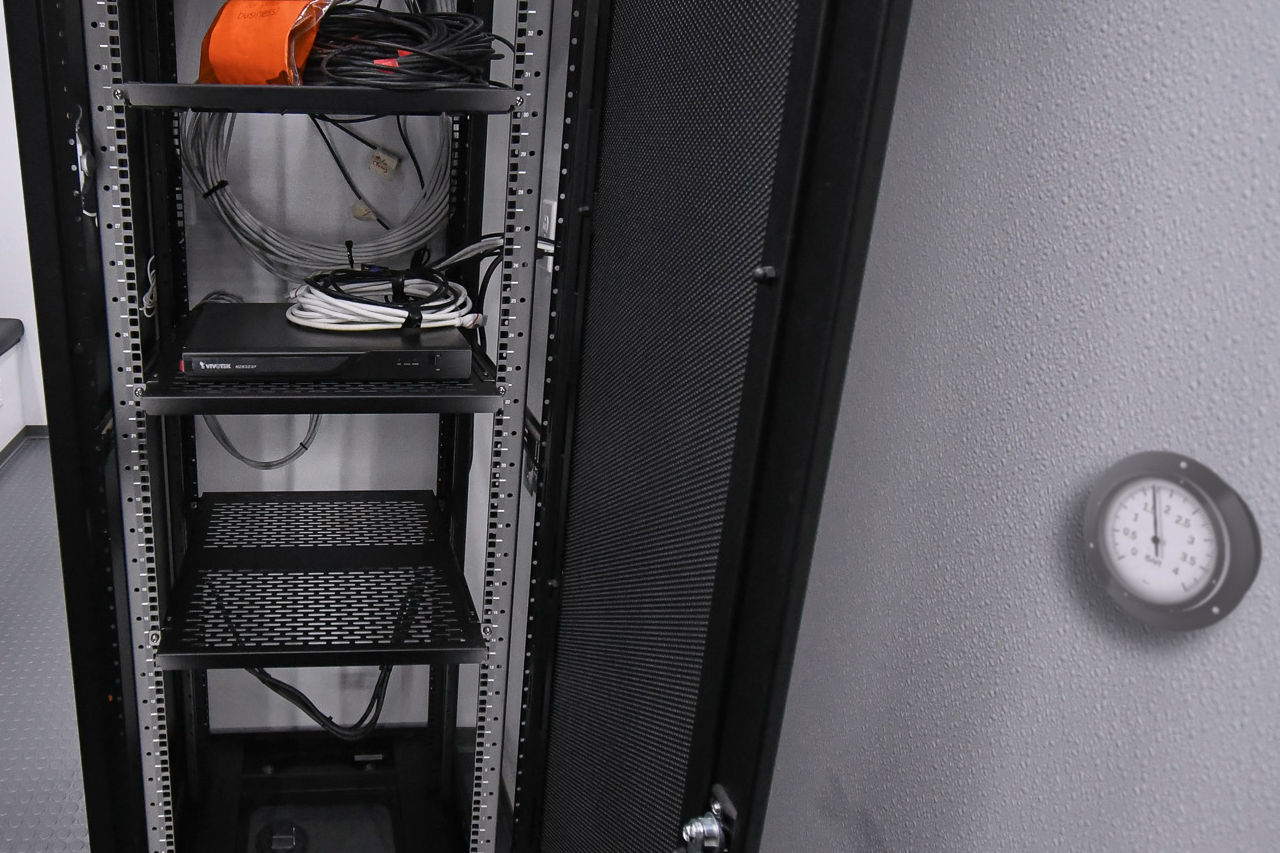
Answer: 1.75
